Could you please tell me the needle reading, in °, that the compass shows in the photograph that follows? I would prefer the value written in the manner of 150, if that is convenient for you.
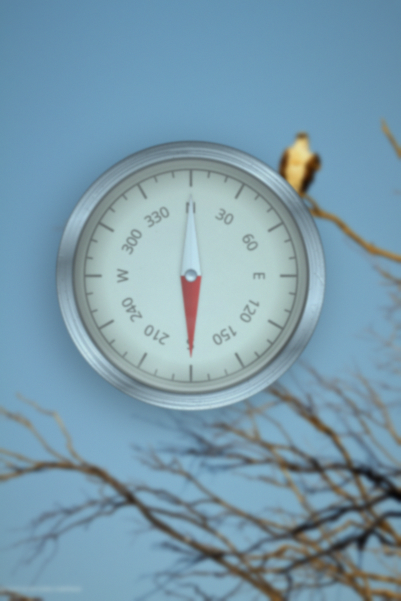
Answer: 180
